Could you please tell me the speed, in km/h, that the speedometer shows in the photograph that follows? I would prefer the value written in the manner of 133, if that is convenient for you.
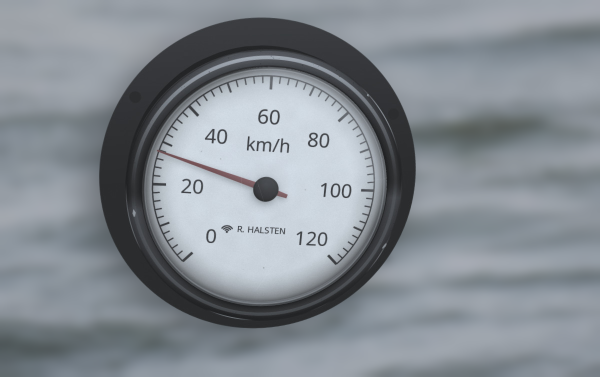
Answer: 28
